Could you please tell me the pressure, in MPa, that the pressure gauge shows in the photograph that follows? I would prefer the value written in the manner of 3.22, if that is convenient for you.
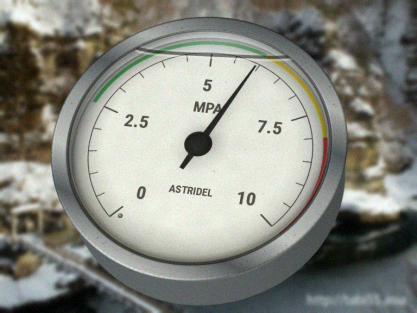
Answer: 6
